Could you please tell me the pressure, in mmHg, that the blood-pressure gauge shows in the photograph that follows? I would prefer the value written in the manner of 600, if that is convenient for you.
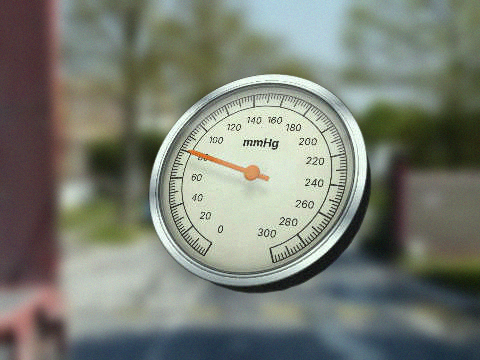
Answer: 80
